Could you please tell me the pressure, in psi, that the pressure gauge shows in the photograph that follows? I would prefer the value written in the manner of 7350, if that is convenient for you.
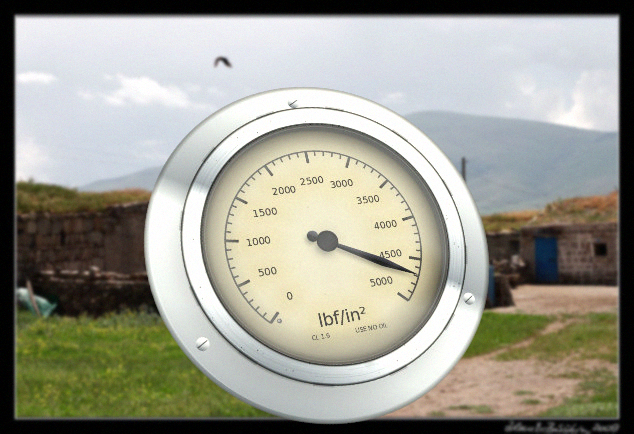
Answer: 4700
